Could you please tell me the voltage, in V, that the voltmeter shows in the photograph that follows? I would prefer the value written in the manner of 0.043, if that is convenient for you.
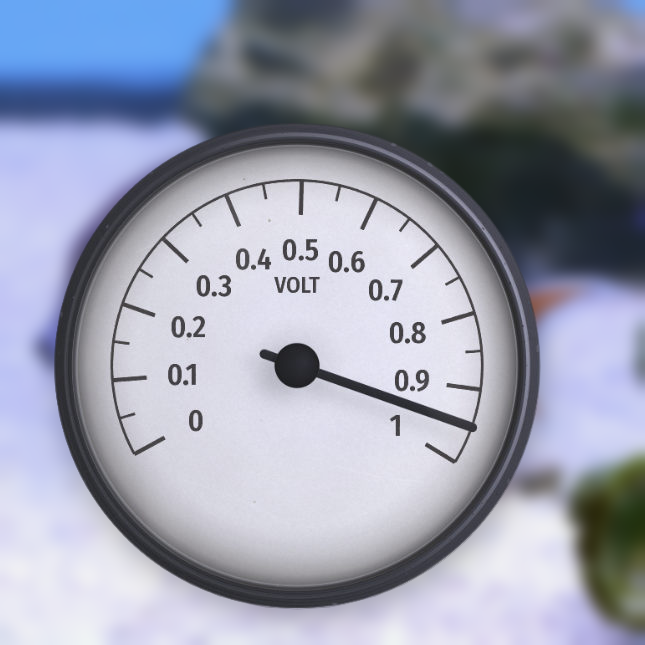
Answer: 0.95
